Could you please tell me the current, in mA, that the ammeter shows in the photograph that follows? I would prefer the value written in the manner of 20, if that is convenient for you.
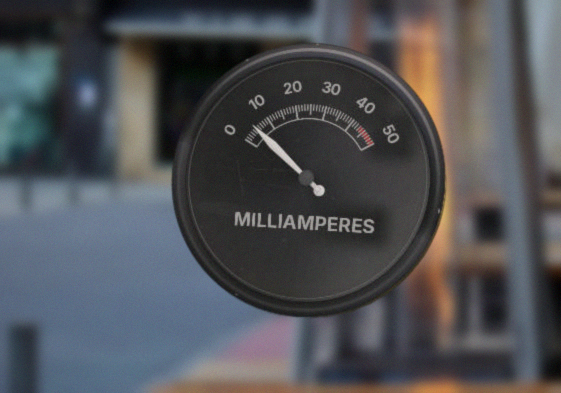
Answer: 5
